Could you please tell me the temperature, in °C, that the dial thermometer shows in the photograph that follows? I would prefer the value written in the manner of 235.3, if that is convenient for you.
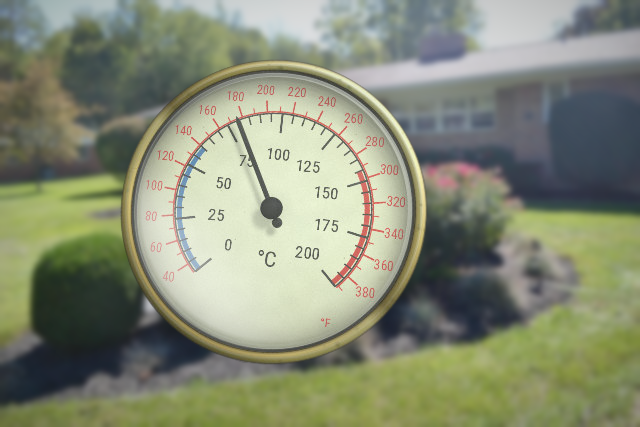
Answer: 80
